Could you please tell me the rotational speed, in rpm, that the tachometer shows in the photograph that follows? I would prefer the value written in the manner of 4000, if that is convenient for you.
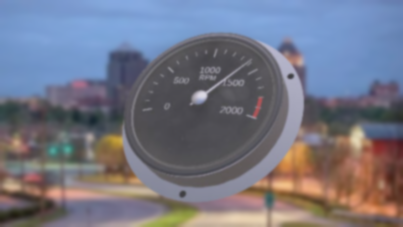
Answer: 1400
